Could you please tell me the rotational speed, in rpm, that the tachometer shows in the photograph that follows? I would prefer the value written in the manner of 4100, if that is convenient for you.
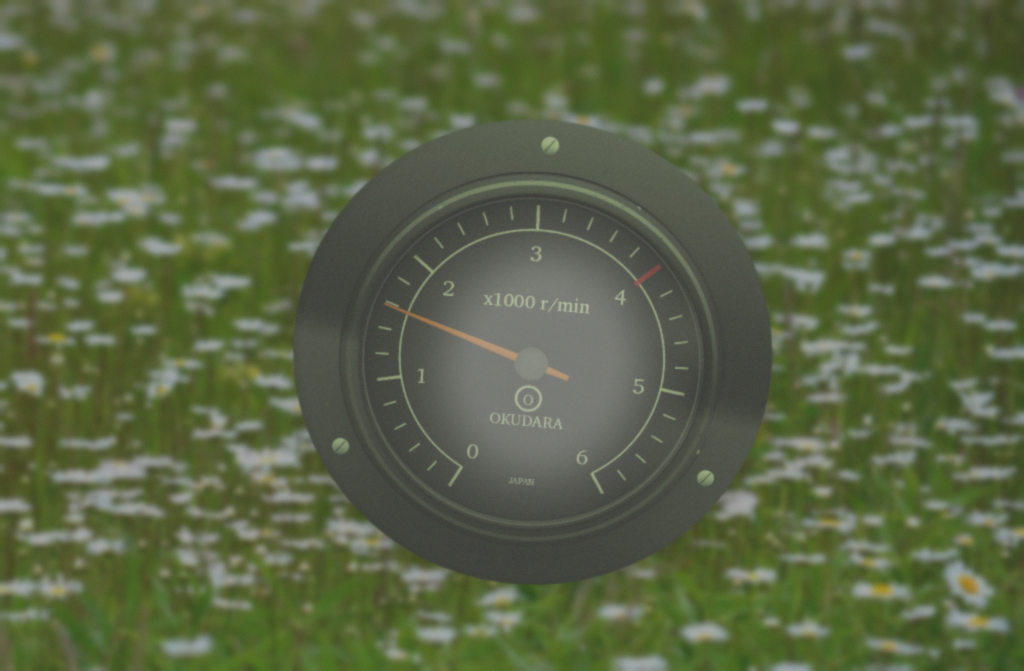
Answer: 1600
